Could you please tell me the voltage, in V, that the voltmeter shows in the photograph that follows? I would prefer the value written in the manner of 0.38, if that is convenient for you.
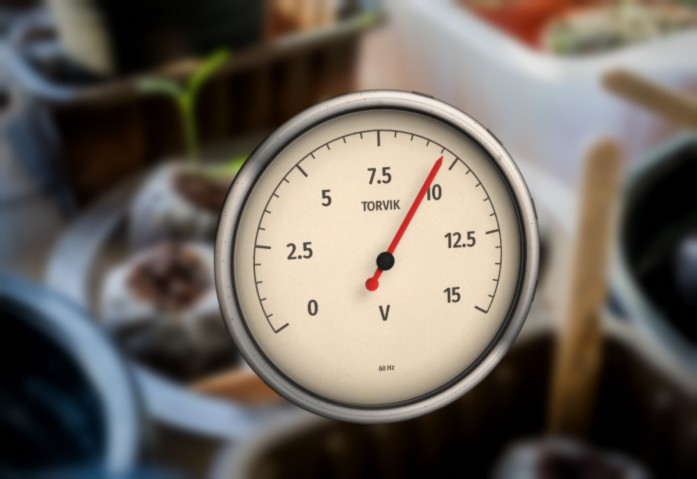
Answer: 9.5
